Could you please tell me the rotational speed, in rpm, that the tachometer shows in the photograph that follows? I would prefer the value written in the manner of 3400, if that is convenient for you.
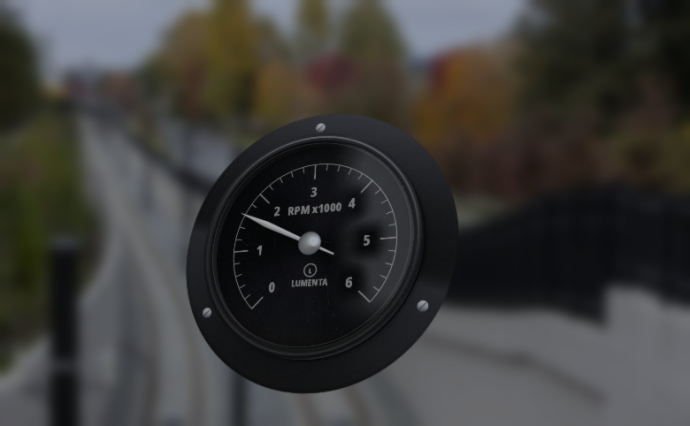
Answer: 1600
